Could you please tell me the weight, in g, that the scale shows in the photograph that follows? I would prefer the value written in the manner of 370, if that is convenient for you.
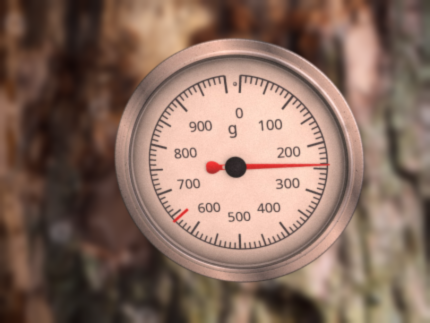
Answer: 240
